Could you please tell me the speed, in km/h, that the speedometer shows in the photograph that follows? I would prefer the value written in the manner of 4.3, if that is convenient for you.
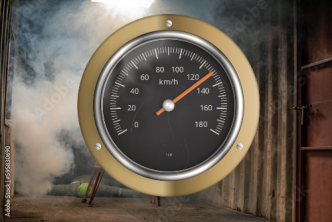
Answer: 130
